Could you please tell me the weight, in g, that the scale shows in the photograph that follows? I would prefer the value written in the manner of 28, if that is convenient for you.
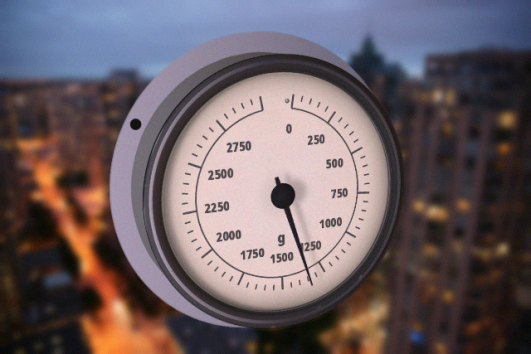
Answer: 1350
